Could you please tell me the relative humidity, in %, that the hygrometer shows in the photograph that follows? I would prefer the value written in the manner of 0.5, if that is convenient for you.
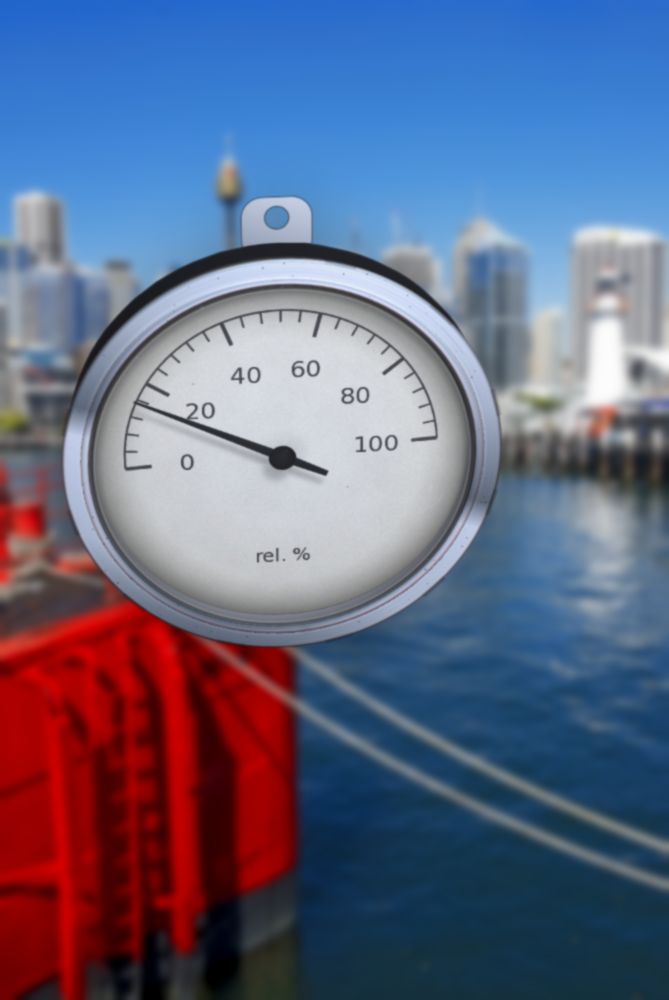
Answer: 16
